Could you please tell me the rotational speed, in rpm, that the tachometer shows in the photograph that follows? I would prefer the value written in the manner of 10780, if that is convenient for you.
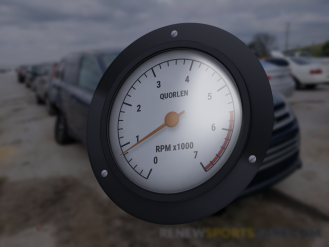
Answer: 800
